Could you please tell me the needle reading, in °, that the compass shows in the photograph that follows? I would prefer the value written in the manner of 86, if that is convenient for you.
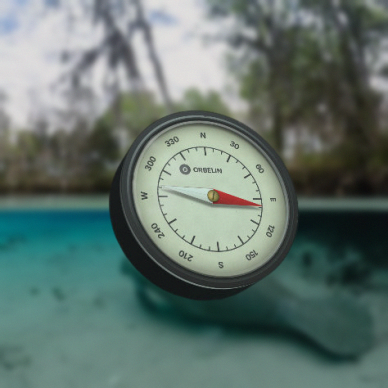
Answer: 100
